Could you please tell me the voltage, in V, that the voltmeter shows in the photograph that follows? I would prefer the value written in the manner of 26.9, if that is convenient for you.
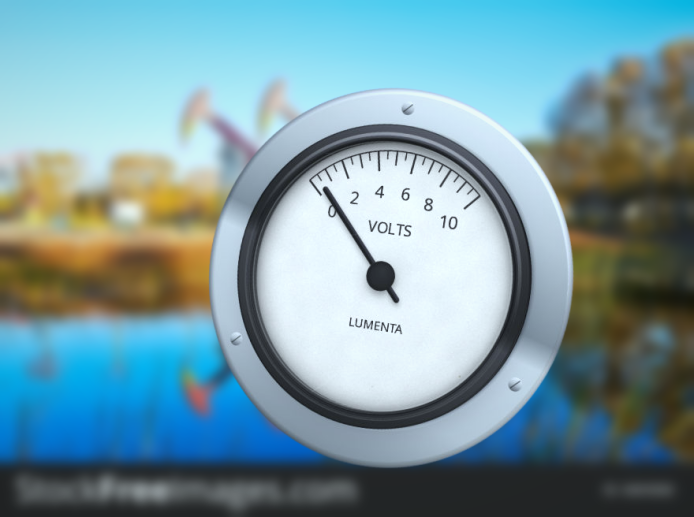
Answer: 0.5
